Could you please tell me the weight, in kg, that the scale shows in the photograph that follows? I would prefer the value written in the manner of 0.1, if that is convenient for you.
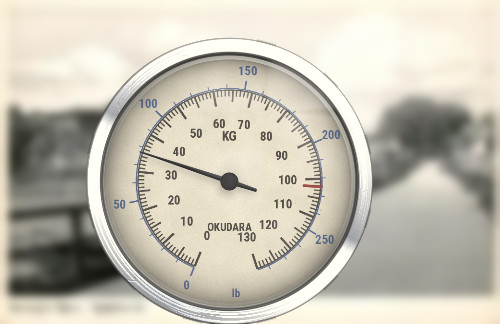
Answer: 35
